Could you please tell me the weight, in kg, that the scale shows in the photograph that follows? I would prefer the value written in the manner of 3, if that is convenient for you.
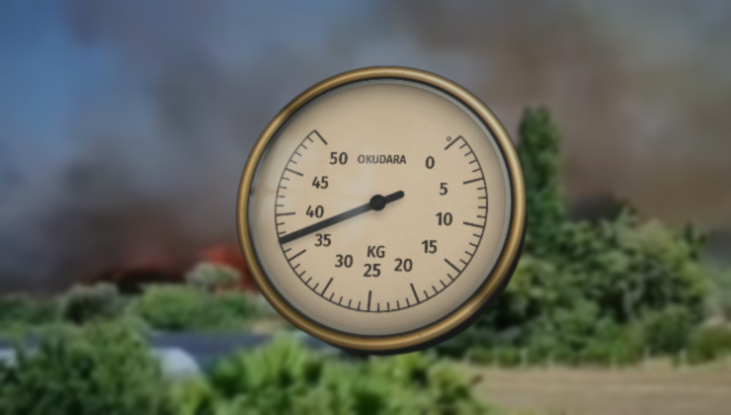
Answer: 37
